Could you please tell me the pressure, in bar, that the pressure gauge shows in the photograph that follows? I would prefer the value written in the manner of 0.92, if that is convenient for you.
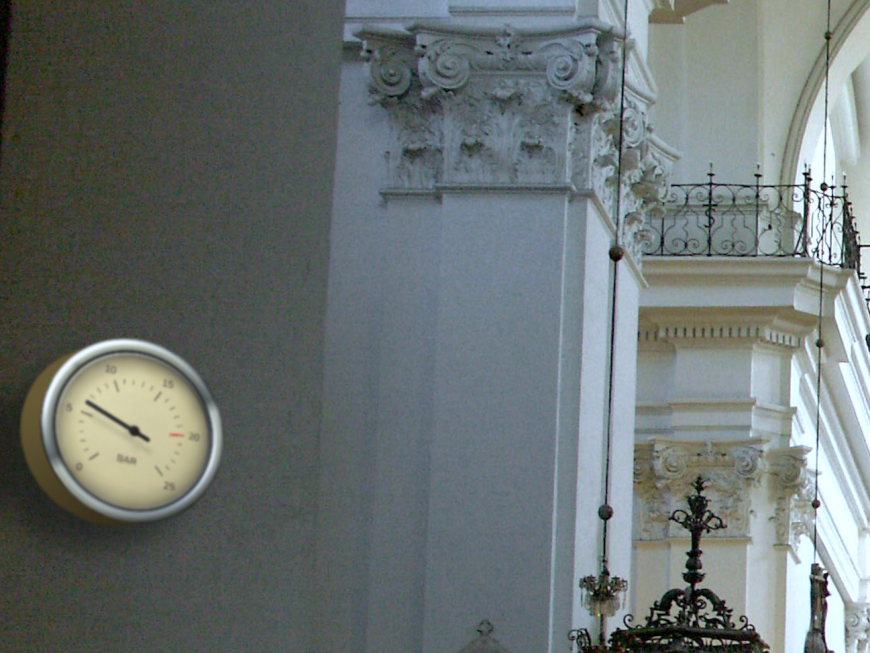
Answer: 6
